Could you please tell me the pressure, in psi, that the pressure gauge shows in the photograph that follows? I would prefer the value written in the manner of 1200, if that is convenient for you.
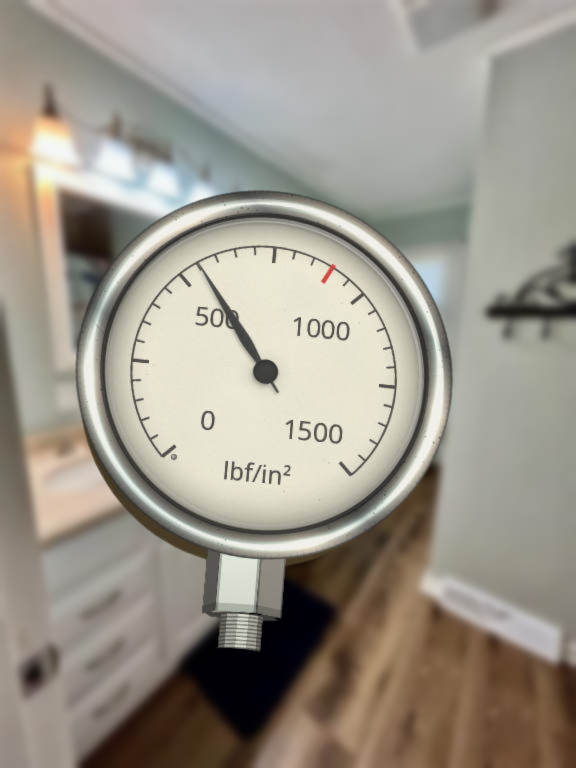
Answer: 550
